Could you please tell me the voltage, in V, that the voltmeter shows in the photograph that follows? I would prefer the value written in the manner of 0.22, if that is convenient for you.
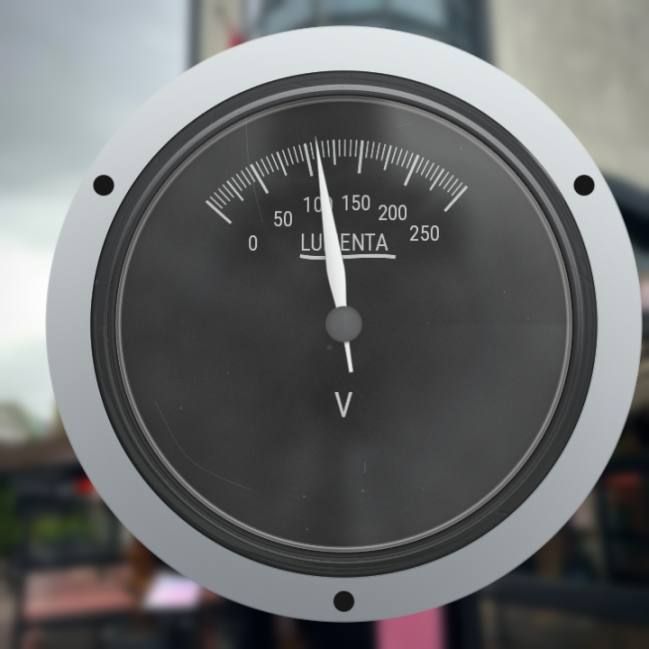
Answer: 110
